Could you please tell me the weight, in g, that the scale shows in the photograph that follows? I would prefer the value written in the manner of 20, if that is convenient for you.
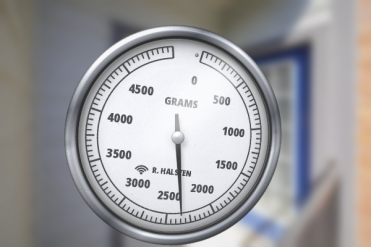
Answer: 2350
